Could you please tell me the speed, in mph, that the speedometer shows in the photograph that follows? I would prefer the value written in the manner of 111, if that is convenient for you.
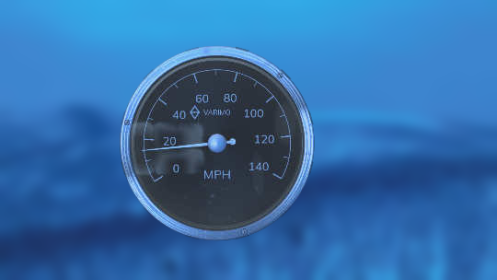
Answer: 15
